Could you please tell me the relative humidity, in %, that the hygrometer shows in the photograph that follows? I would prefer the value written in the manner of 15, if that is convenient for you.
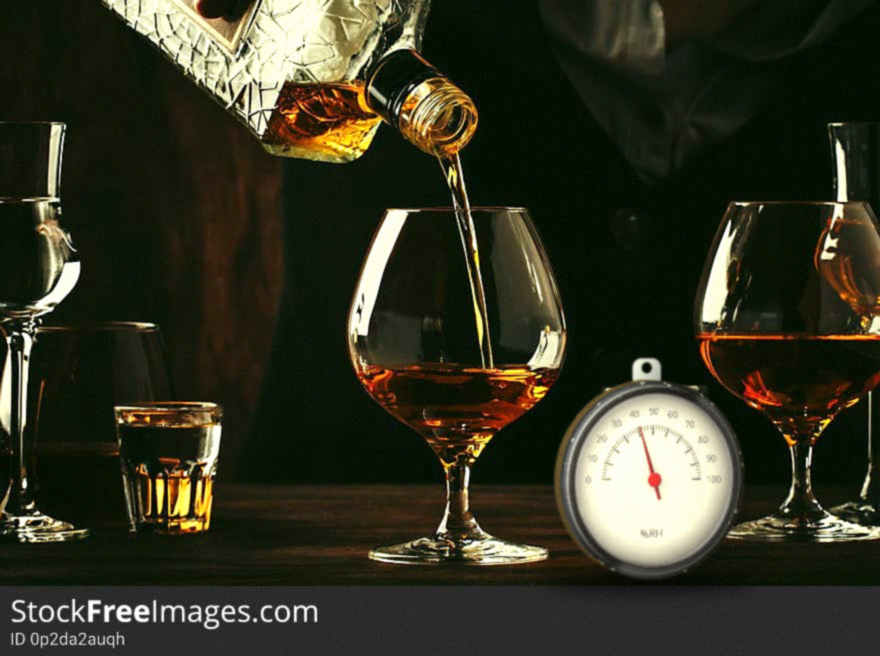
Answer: 40
